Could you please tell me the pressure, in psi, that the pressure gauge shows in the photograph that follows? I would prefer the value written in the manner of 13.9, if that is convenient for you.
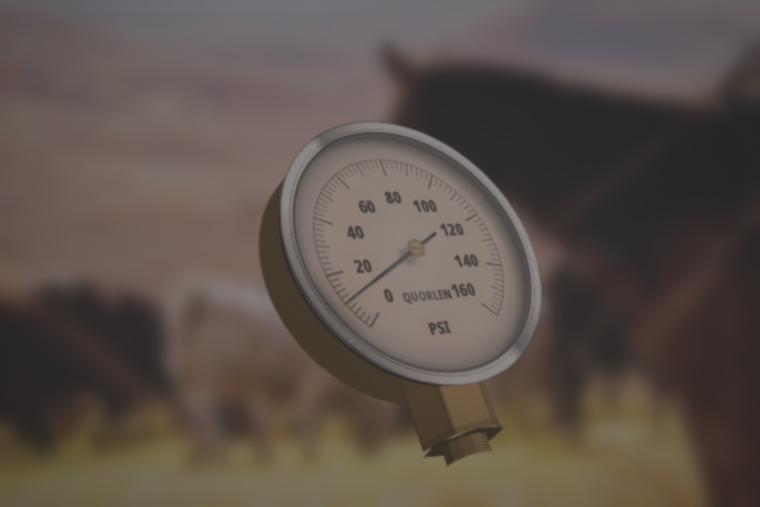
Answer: 10
